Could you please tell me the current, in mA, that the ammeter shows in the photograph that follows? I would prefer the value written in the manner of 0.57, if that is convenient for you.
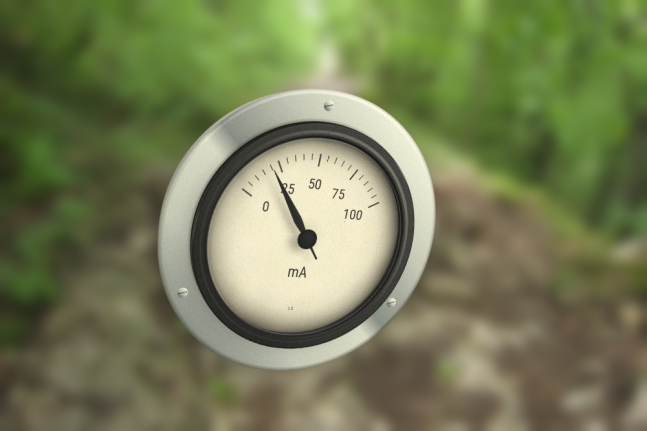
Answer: 20
